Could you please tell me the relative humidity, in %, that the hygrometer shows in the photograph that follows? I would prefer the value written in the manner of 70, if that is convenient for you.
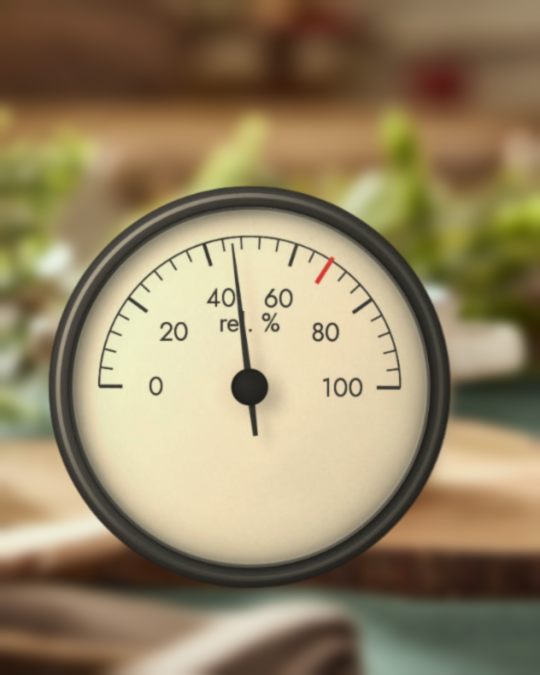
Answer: 46
